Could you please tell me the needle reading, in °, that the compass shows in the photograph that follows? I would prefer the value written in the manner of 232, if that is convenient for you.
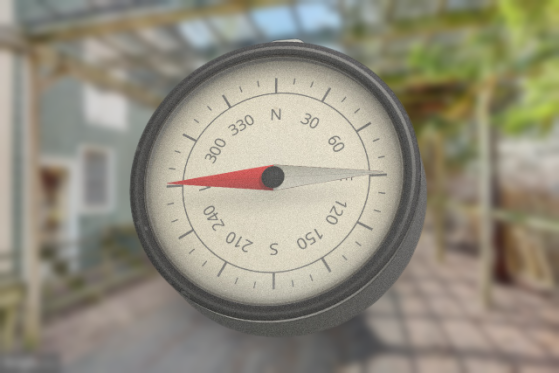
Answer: 270
